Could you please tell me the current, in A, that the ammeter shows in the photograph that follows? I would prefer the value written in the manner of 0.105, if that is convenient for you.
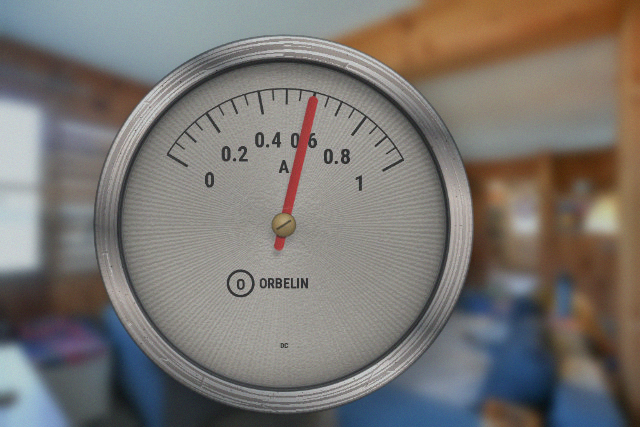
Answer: 0.6
